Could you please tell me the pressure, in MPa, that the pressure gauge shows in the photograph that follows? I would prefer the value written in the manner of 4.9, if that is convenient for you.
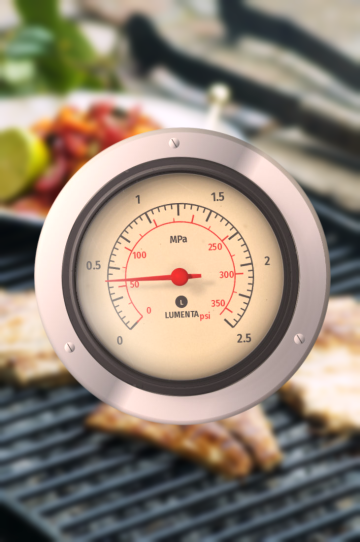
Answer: 0.4
